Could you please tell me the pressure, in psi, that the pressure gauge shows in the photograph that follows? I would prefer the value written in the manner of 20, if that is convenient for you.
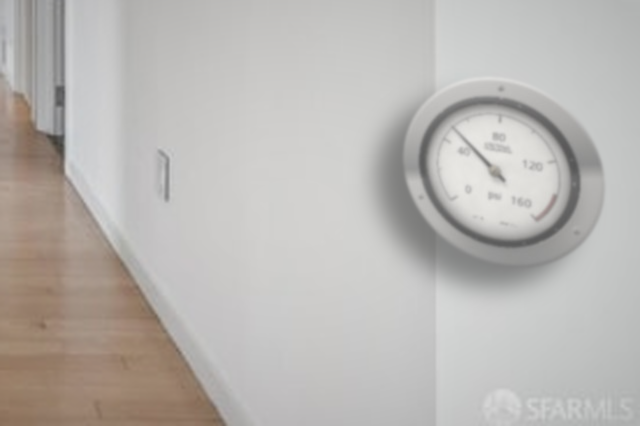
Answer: 50
